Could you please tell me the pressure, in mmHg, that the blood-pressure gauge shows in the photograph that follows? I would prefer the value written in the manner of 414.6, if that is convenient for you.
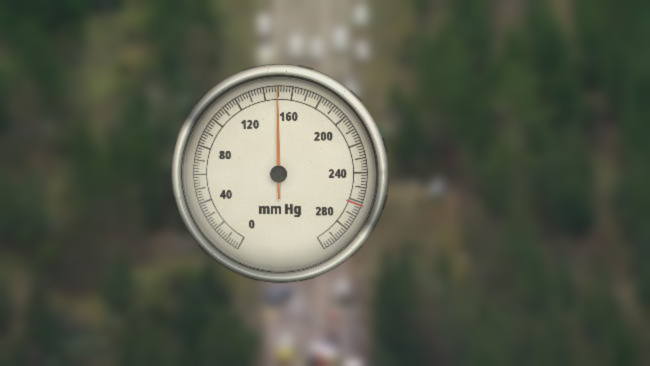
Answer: 150
